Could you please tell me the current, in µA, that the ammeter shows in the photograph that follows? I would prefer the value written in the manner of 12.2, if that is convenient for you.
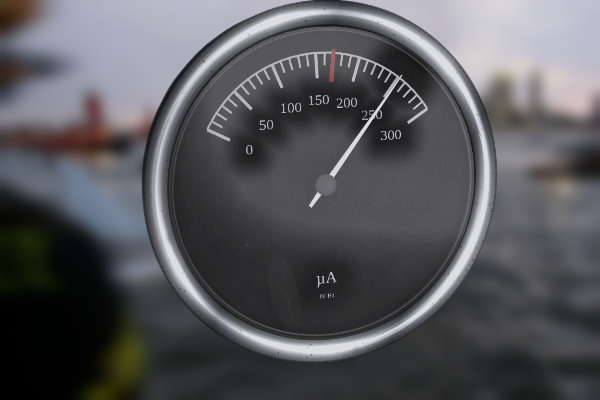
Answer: 250
